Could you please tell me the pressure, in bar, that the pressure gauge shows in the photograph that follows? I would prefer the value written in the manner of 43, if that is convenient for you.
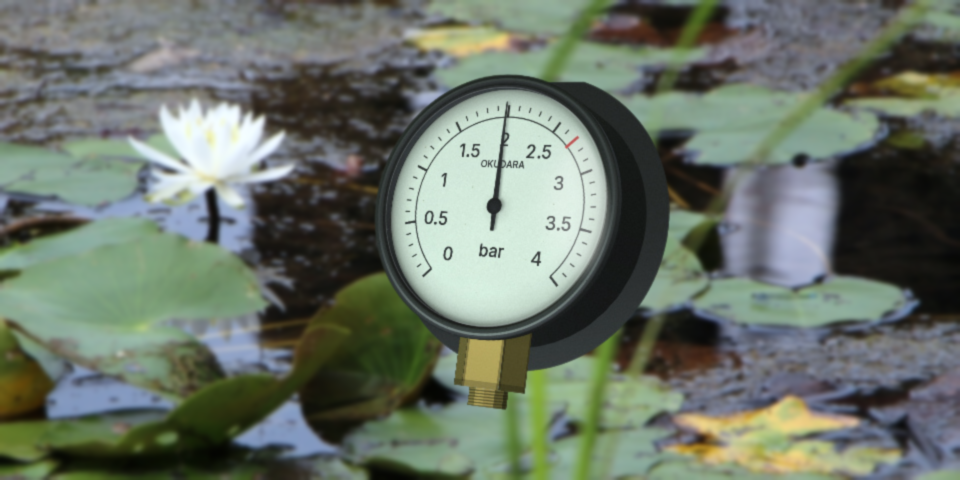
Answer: 2
